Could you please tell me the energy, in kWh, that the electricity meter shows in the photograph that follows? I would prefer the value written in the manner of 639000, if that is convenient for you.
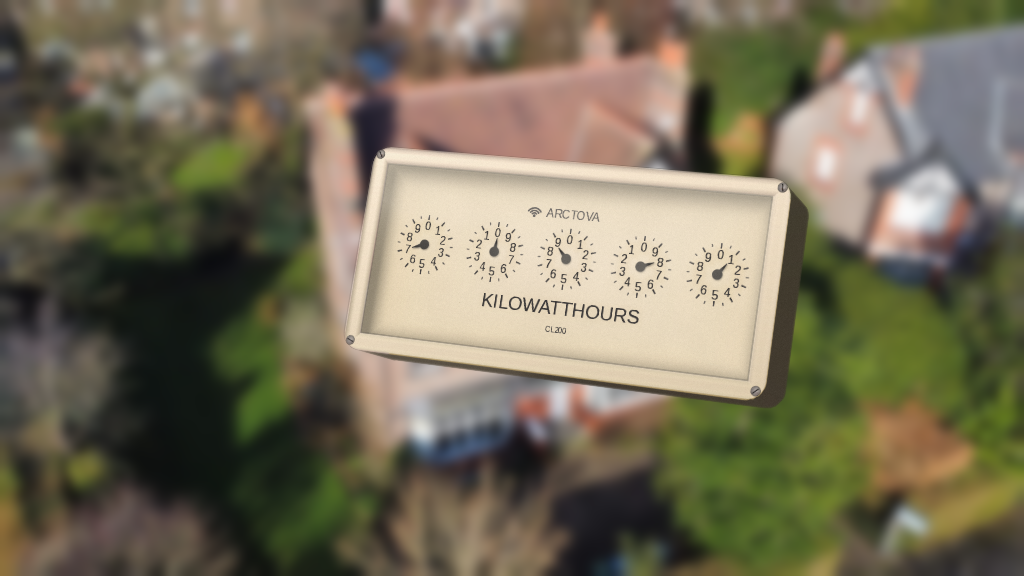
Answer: 69881
